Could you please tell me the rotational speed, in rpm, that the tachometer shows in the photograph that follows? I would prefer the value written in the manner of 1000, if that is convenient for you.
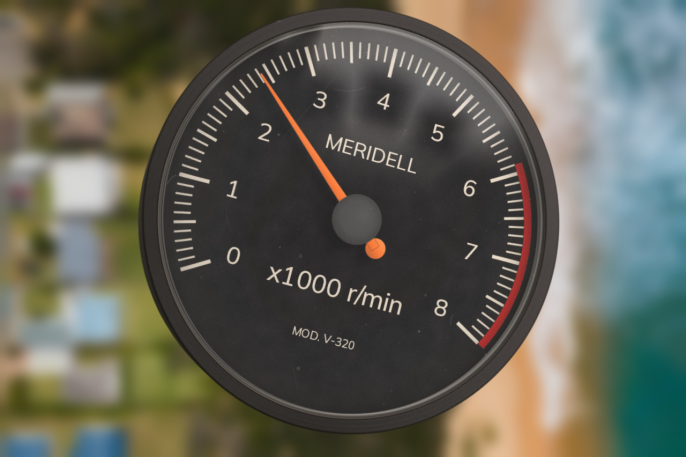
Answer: 2400
